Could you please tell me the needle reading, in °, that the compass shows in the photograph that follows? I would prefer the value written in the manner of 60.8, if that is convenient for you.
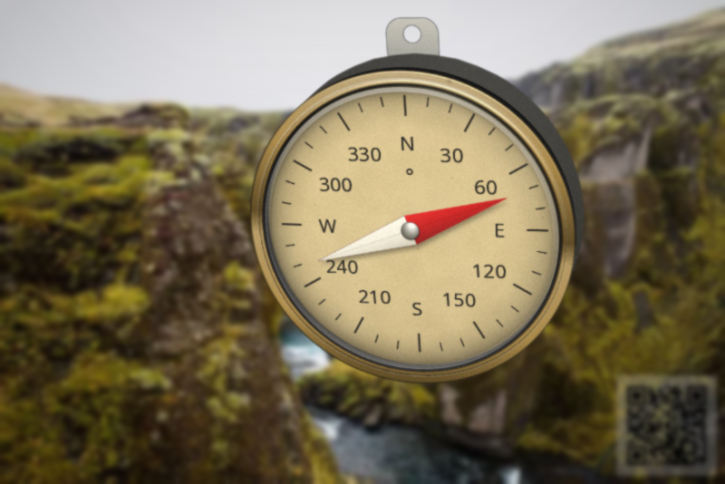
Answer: 70
